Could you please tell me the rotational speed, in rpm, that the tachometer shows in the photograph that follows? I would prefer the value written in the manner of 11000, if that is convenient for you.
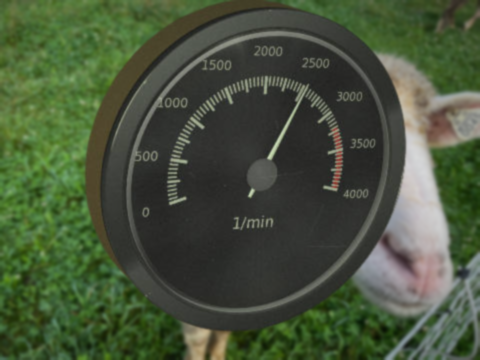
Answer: 2500
